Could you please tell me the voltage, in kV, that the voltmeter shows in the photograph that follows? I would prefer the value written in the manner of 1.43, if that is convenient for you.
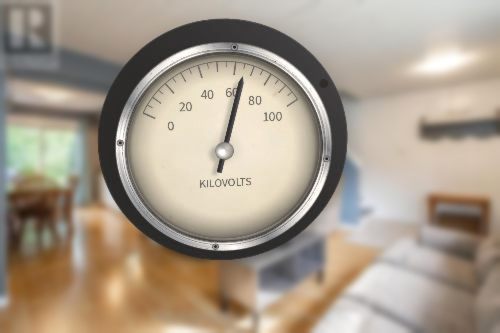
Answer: 65
